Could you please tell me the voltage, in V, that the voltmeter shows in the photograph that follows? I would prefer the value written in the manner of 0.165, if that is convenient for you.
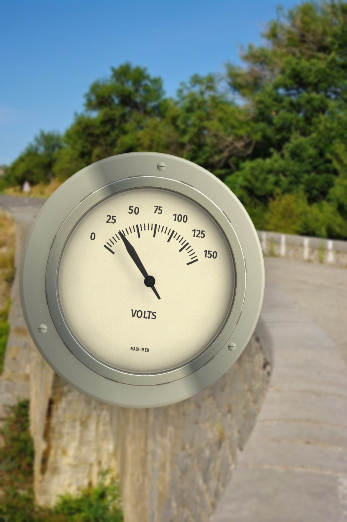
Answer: 25
